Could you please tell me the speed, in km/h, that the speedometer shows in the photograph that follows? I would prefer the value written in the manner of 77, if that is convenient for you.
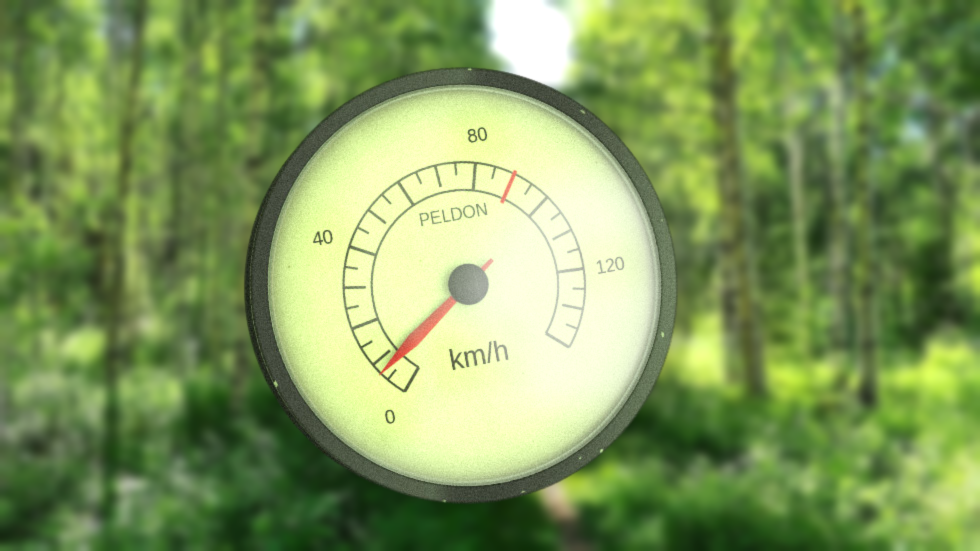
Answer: 7.5
